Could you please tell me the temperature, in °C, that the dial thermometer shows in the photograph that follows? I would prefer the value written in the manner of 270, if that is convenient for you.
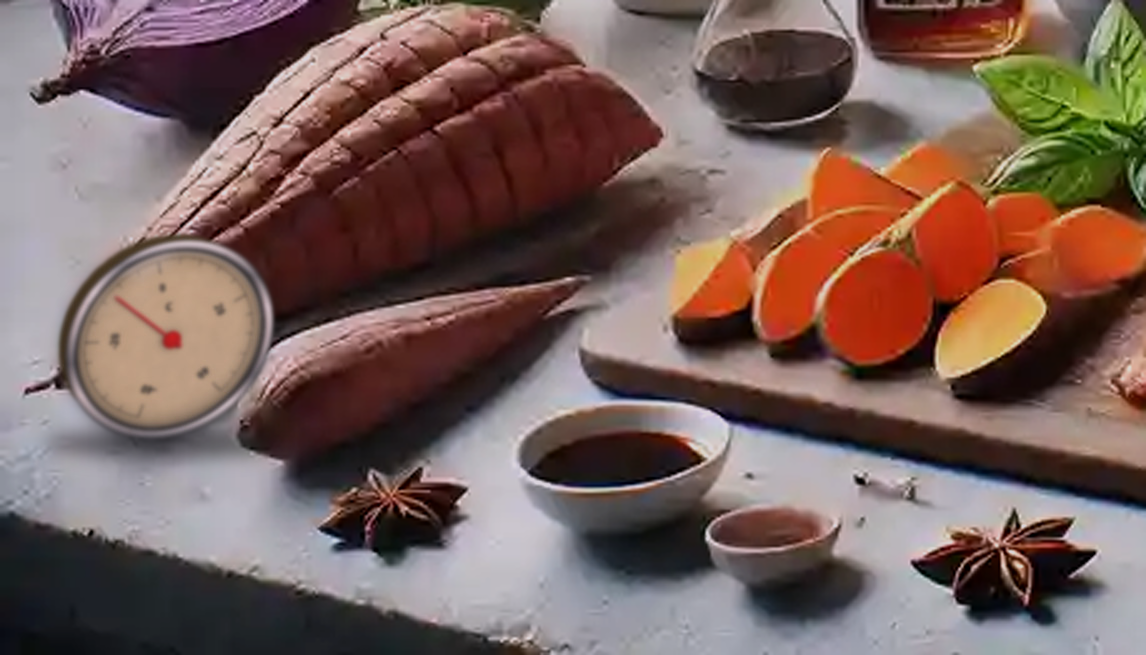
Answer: -10
